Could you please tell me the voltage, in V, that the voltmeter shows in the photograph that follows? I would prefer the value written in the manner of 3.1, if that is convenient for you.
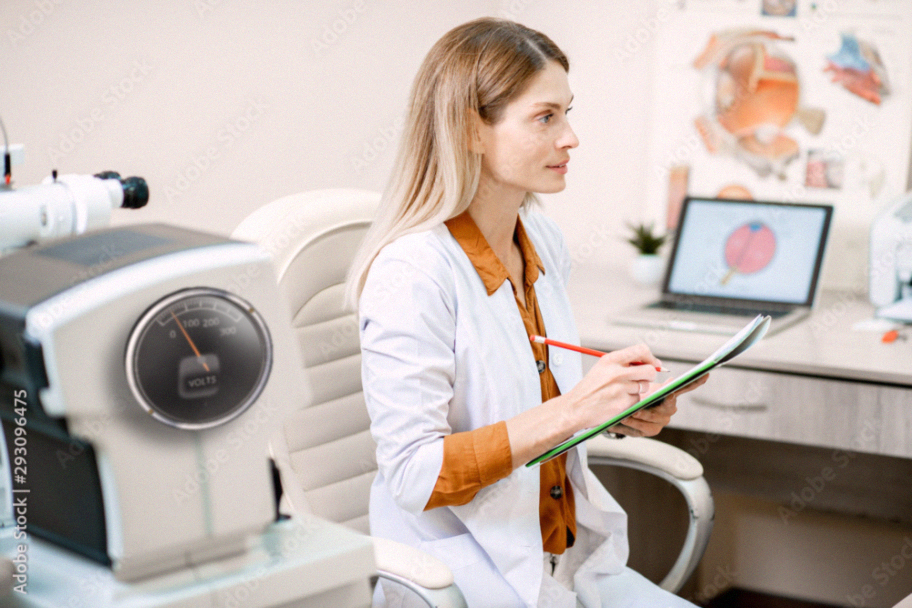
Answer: 50
